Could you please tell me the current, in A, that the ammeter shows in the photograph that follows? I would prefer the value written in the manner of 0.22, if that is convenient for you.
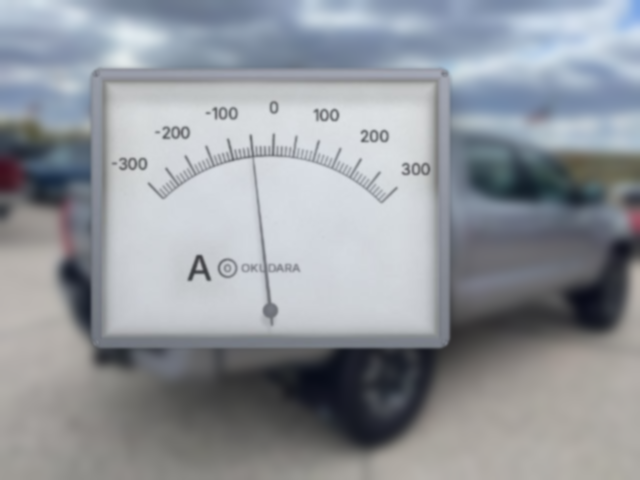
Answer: -50
